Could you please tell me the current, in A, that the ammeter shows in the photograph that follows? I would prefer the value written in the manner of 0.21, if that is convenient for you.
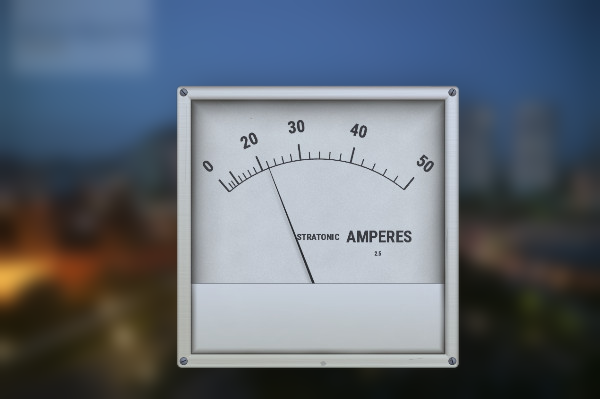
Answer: 22
